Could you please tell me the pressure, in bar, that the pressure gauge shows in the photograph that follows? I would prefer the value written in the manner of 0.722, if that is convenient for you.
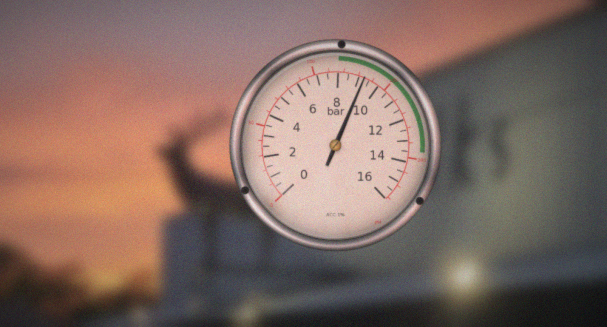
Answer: 9.25
